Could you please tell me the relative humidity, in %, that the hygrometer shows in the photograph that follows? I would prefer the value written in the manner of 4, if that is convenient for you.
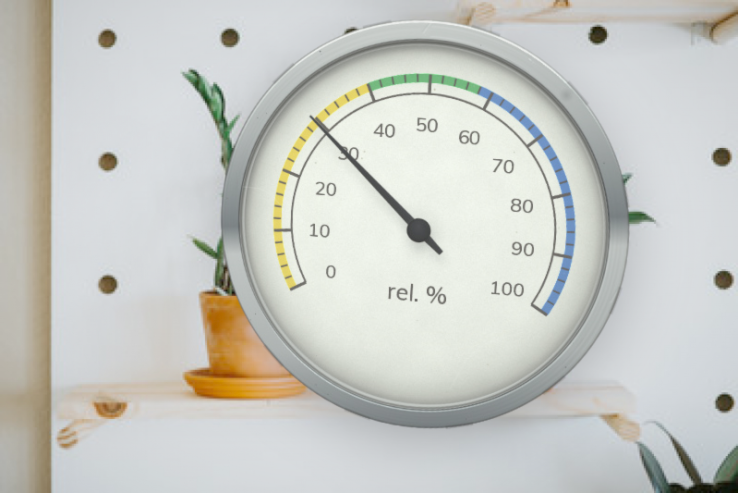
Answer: 30
